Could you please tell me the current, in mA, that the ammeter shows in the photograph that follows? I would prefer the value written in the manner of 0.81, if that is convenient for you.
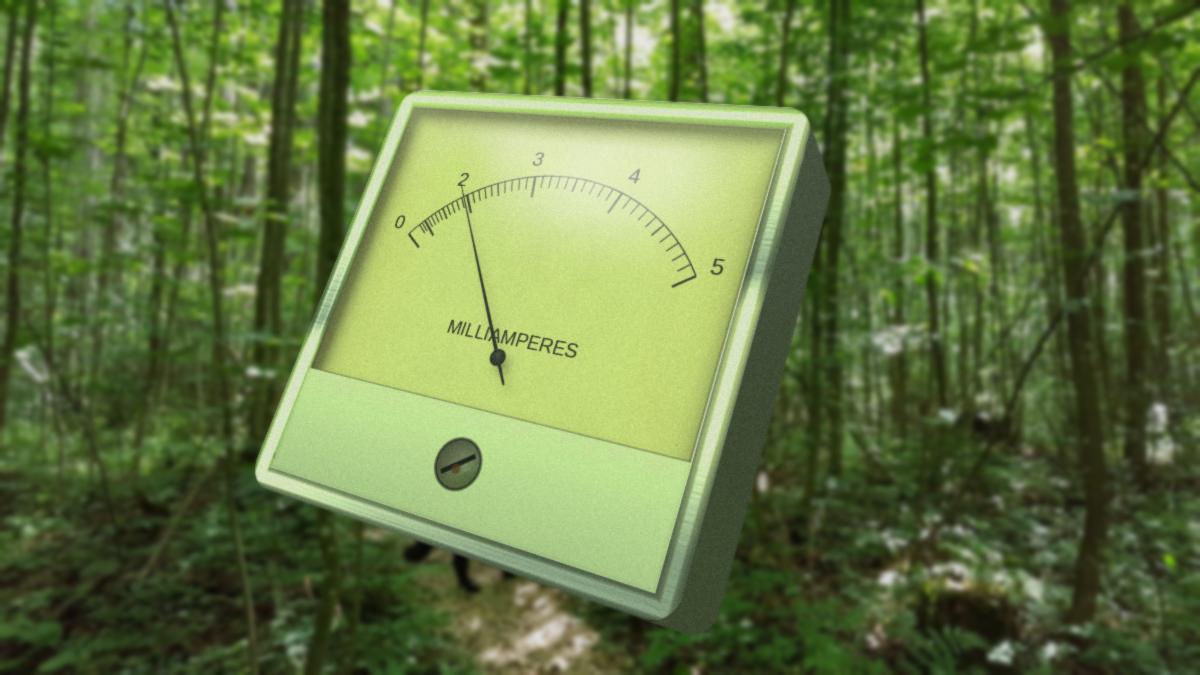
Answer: 2
